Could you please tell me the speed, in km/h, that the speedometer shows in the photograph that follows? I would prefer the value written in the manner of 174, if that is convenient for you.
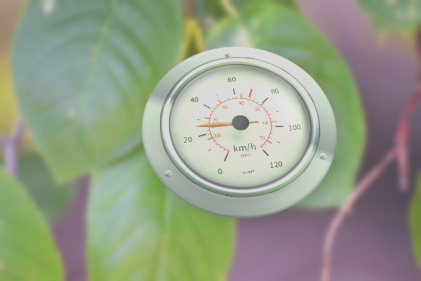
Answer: 25
